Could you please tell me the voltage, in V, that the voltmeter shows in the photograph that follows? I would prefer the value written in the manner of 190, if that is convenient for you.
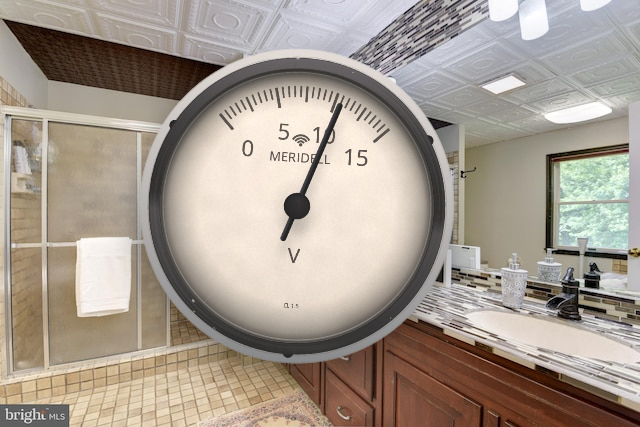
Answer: 10.5
